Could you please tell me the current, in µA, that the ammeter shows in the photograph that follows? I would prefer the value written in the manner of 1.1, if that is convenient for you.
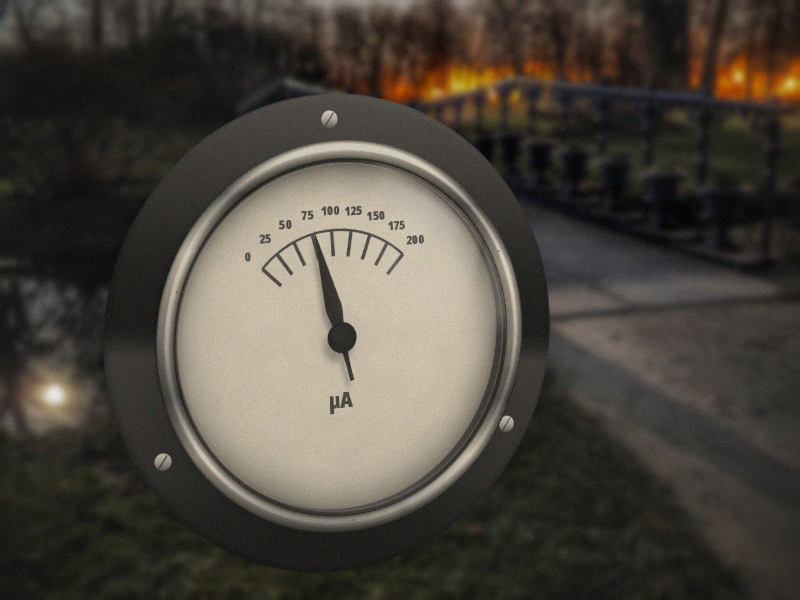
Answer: 75
